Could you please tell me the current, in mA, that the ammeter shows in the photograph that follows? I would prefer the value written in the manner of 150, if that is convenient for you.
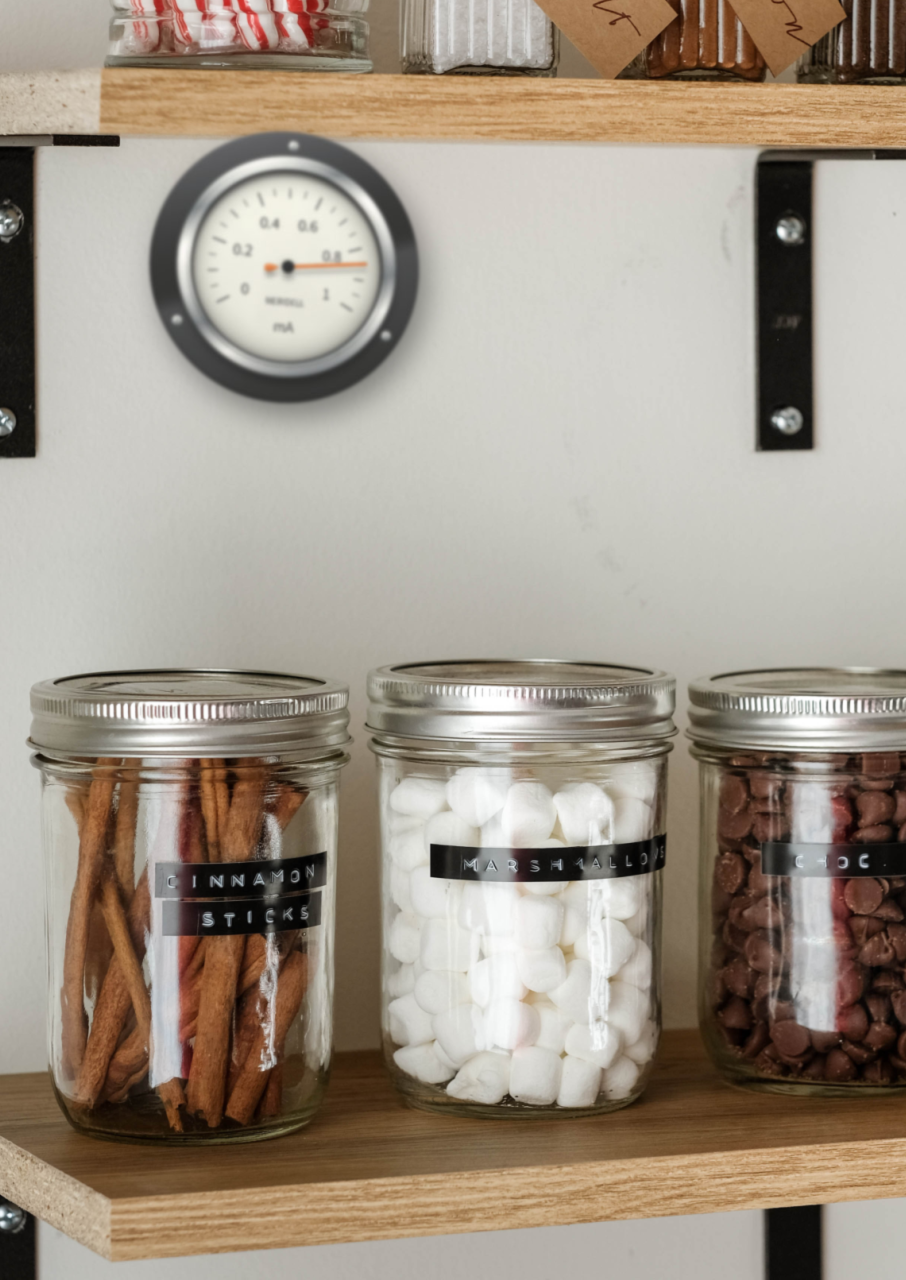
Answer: 0.85
